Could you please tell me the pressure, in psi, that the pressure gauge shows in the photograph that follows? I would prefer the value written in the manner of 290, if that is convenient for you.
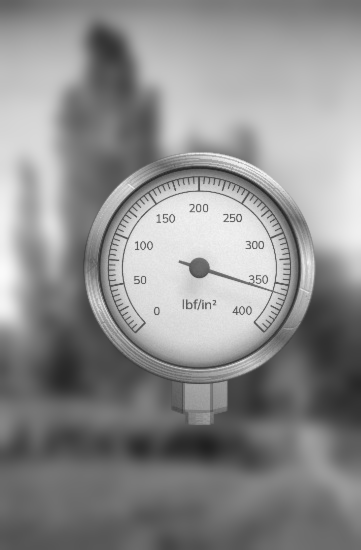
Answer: 360
